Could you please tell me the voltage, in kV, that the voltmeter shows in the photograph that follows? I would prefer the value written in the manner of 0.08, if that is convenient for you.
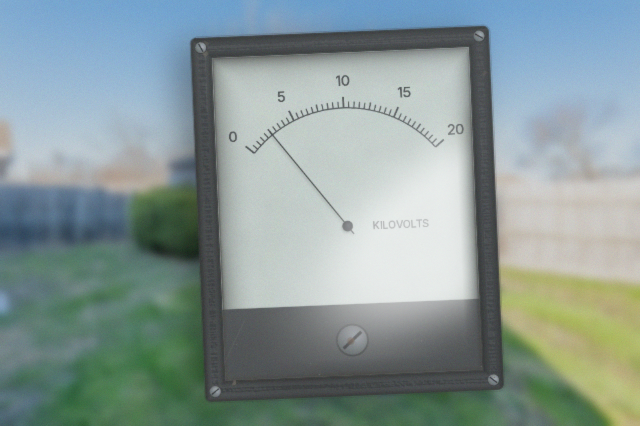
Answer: 2.5
